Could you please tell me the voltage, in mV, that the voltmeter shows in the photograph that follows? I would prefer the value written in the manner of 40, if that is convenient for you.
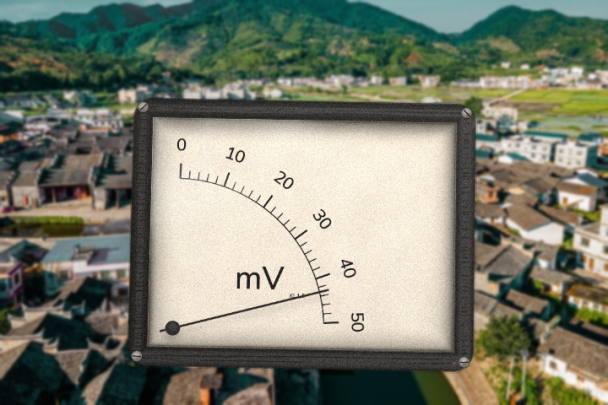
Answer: 43
